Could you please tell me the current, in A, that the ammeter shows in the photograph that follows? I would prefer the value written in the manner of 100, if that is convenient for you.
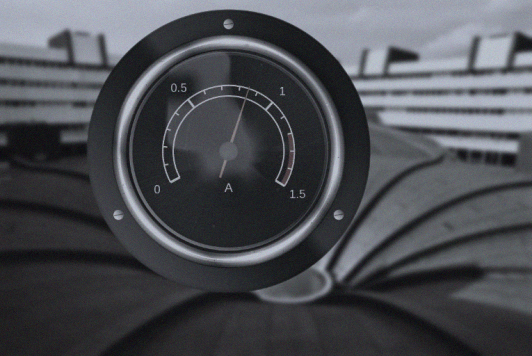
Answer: 0.85
